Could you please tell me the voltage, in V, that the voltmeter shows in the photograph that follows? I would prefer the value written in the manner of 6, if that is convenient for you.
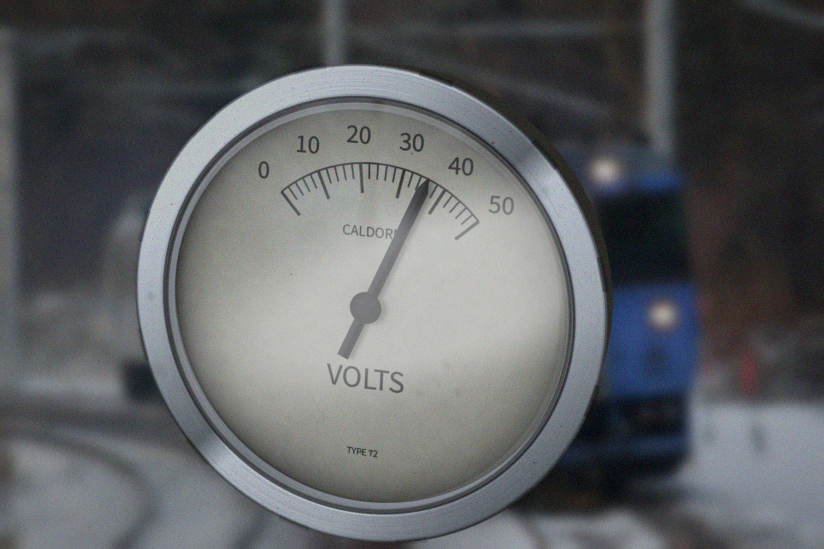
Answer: 36
